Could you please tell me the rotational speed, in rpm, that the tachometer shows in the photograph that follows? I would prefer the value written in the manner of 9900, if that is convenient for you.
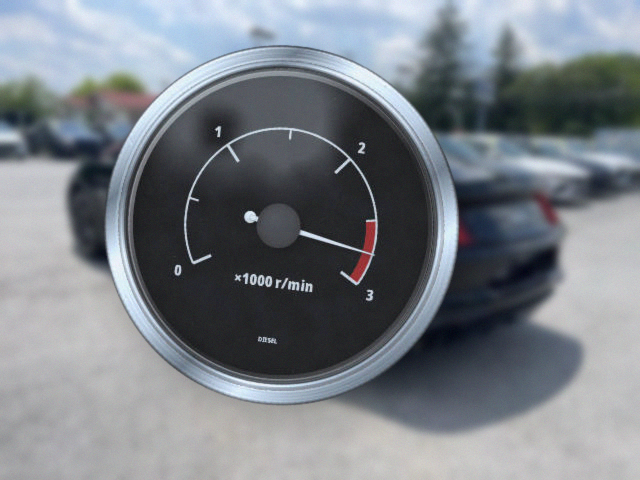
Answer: 2750
